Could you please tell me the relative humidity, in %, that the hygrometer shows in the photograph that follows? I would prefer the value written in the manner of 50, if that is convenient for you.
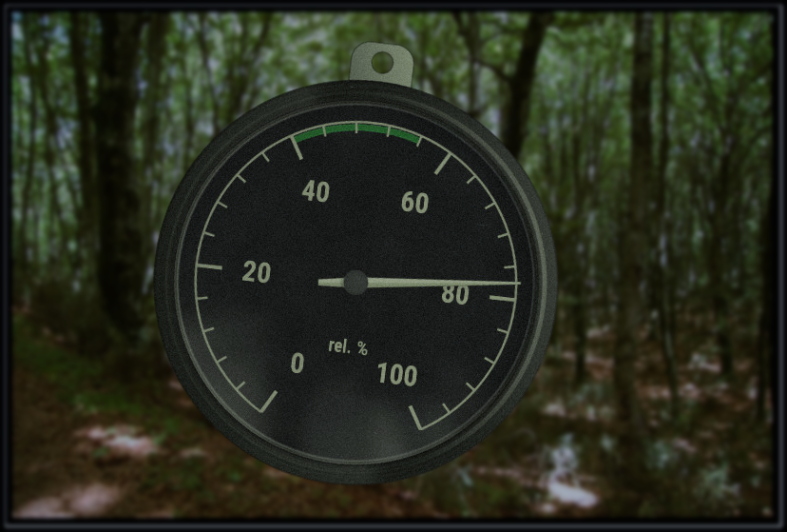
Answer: 78
